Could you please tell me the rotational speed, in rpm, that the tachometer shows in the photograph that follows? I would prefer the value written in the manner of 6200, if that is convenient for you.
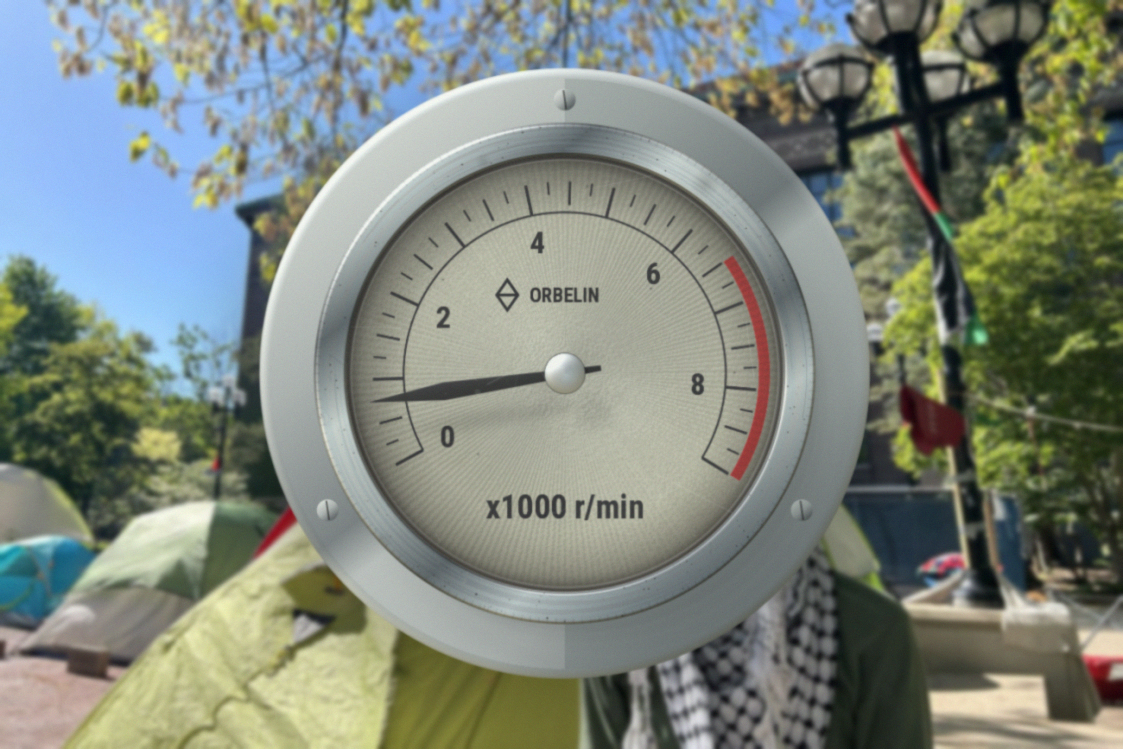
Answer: 750
